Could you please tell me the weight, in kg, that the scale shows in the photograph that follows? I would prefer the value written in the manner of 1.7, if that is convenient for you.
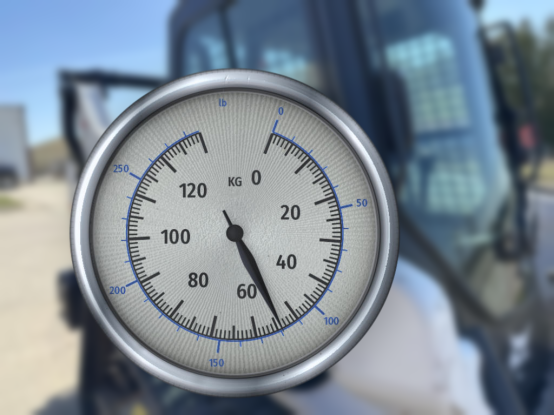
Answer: 54
